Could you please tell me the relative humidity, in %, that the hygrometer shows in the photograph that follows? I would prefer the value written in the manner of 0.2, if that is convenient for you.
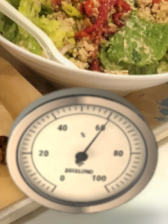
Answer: 60
